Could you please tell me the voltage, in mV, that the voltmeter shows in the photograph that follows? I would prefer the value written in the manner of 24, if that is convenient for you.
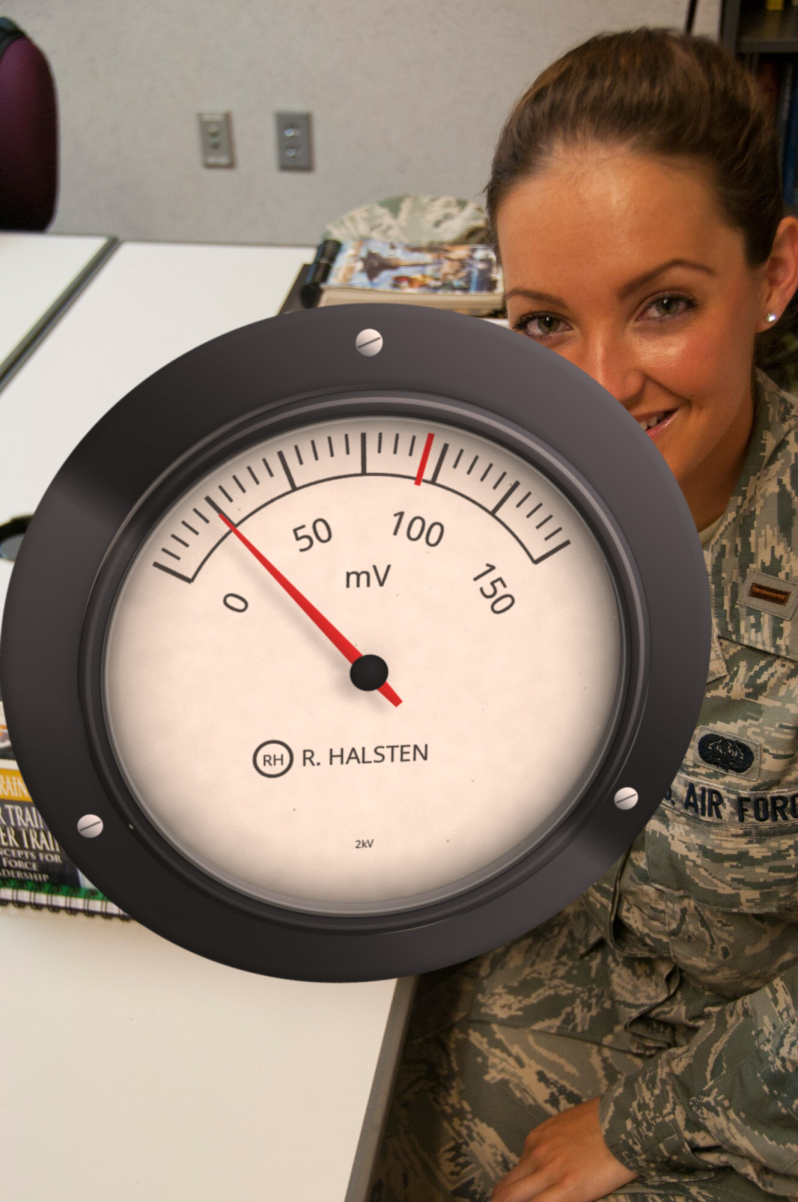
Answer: 25
